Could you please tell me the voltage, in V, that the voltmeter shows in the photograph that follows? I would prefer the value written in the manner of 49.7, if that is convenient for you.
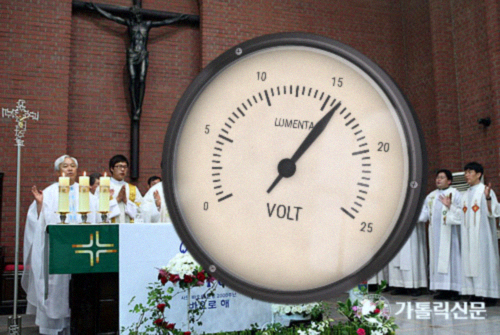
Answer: 16
